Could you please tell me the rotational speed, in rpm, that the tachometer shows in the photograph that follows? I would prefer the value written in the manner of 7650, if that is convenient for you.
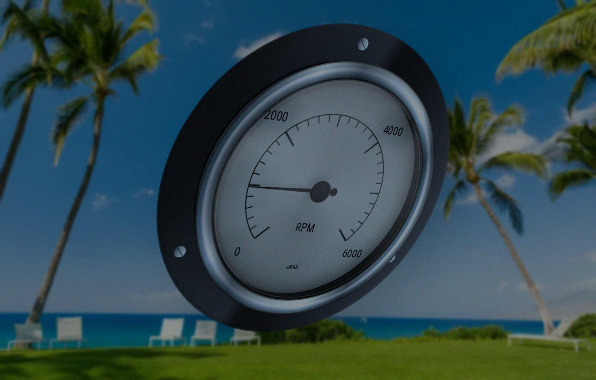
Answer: 1000
